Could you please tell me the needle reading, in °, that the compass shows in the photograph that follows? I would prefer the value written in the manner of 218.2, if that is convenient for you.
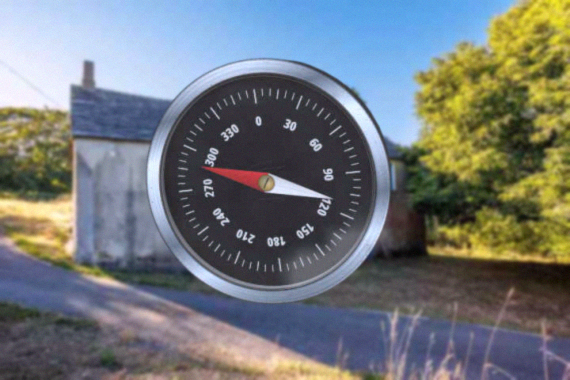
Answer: 290
